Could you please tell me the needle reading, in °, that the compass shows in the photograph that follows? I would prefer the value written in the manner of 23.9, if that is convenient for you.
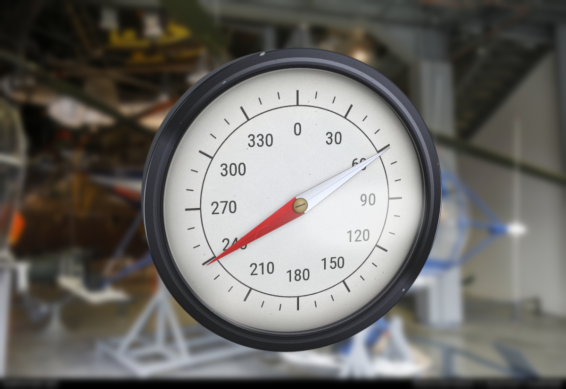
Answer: 240
